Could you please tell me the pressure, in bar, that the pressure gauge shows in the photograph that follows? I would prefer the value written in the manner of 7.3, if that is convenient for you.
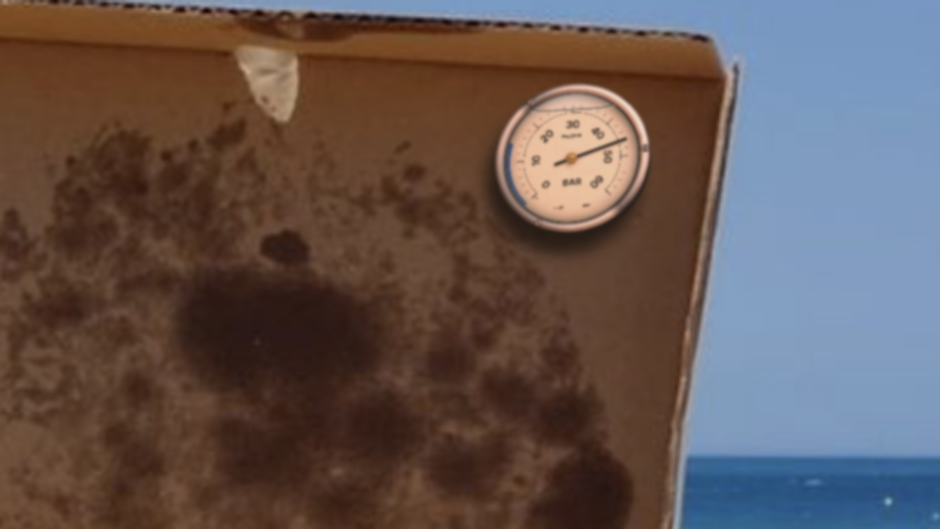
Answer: 46
